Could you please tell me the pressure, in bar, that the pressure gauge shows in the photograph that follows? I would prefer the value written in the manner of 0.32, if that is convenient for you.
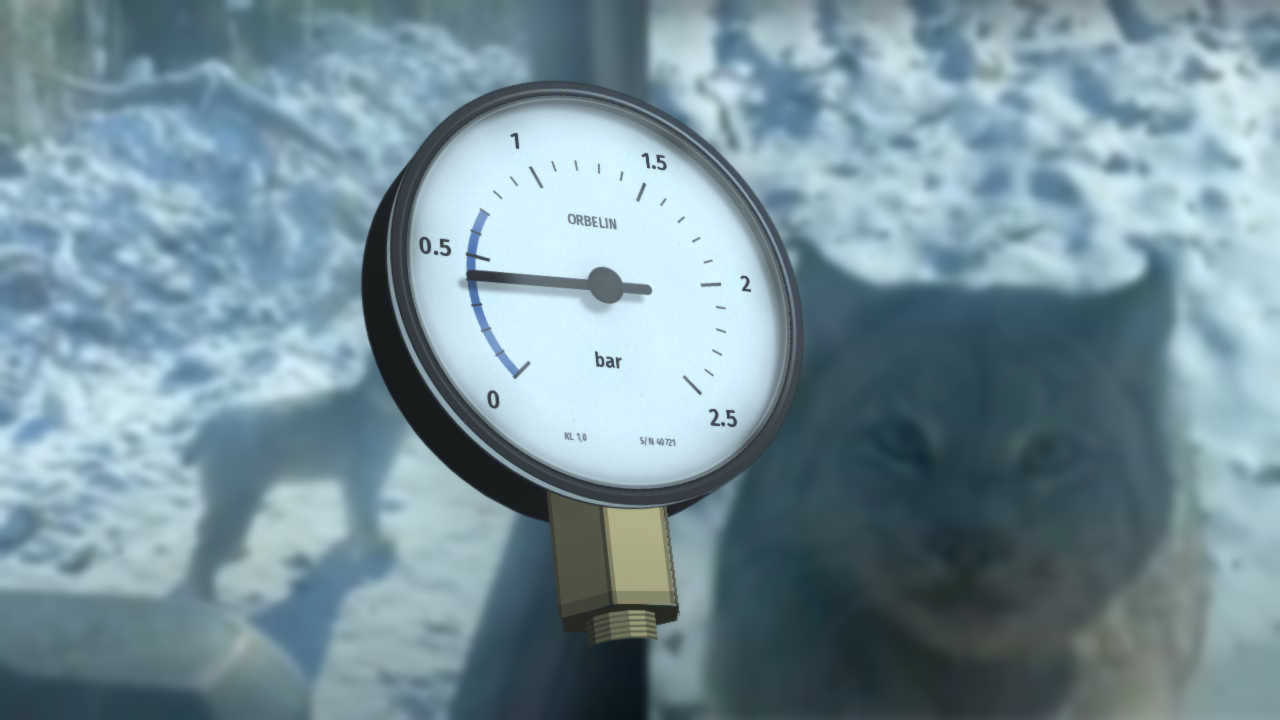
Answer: 0.4
